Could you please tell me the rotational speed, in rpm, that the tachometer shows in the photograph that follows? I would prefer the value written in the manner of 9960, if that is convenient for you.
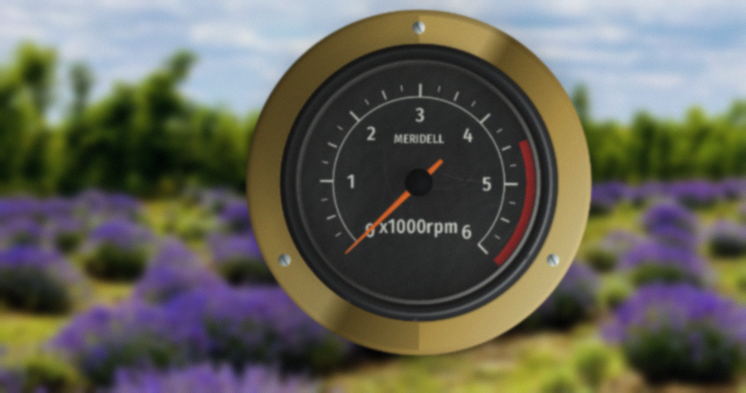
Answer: 0
